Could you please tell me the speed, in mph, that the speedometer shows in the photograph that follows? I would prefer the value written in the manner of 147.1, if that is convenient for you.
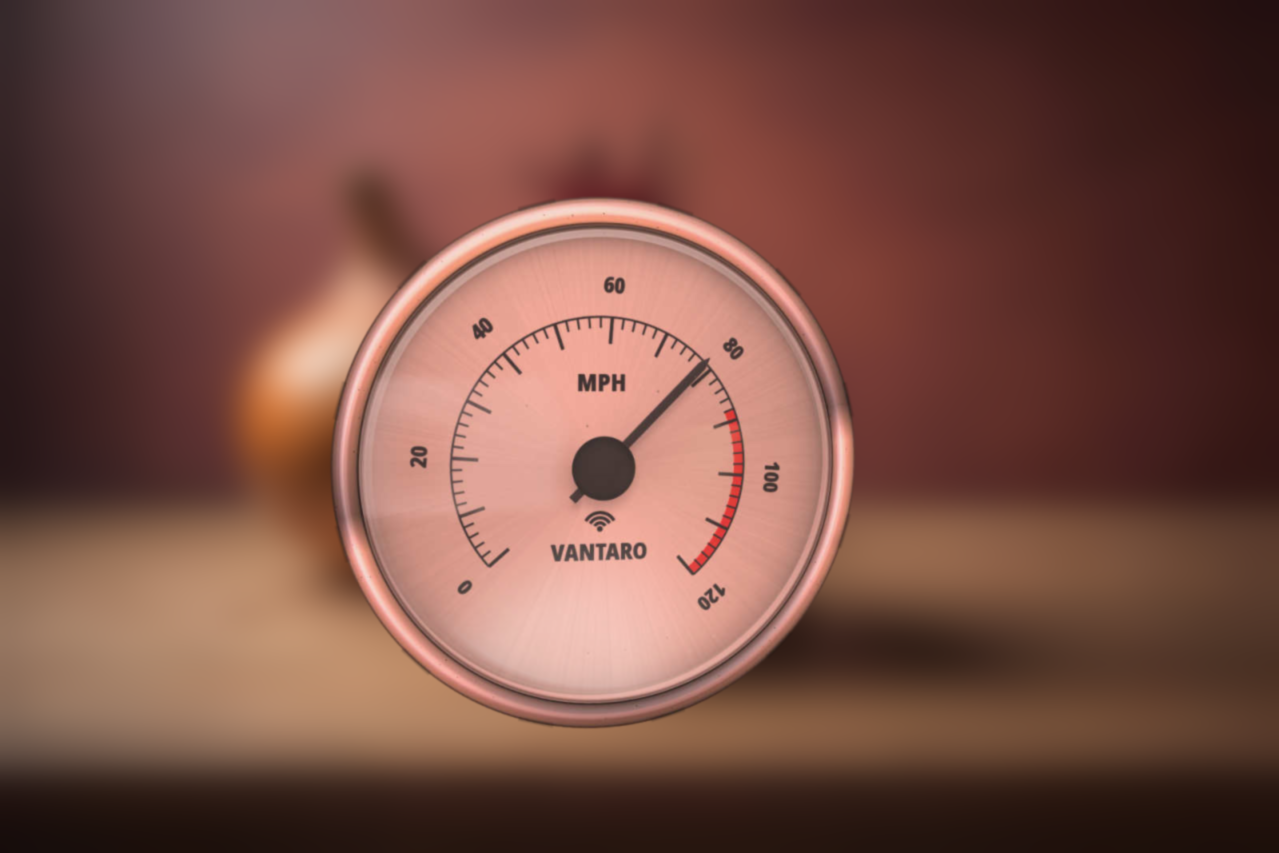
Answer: 78
